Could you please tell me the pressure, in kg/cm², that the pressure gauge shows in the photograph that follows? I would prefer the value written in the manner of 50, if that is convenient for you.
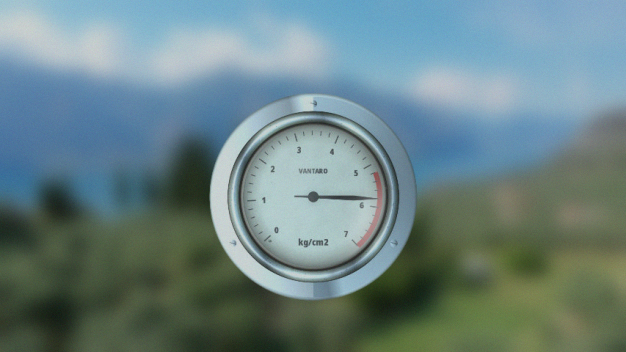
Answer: 5.8
